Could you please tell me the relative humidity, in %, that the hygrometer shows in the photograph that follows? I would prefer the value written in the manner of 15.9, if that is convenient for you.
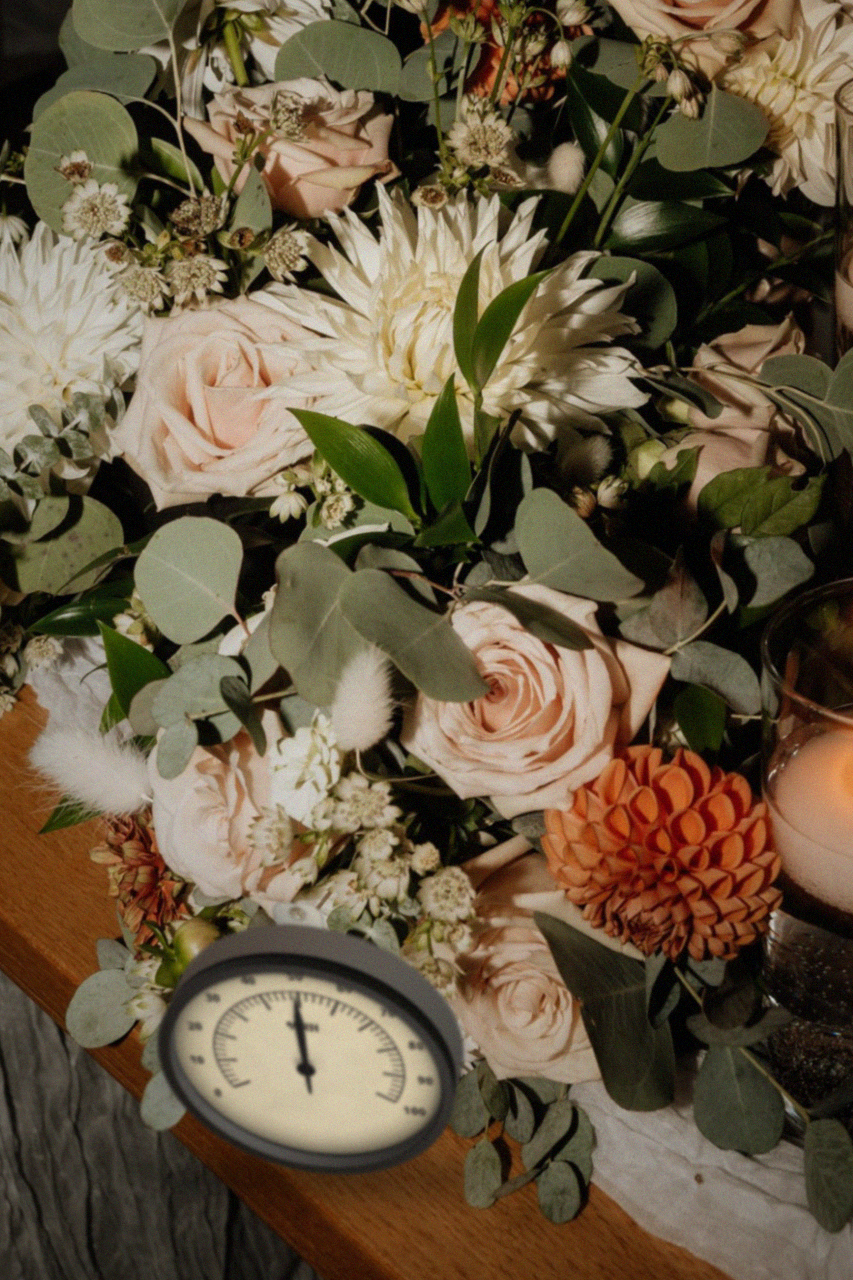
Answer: 50
